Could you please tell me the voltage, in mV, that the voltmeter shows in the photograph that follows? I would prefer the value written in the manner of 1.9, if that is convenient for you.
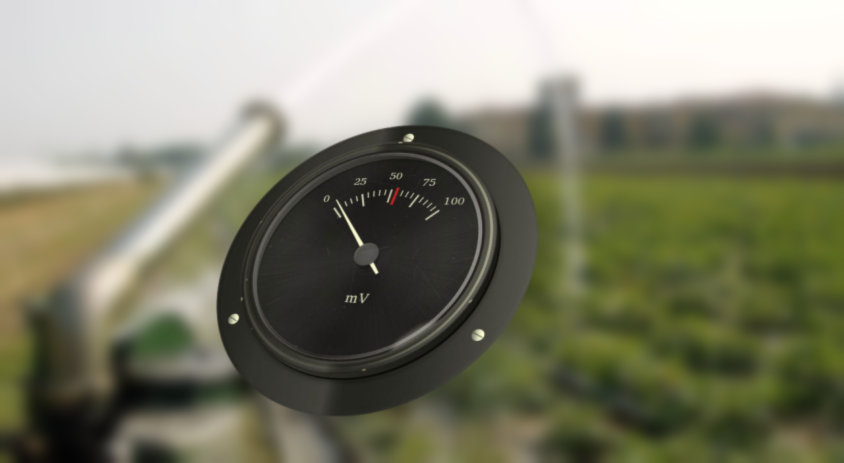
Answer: 5
